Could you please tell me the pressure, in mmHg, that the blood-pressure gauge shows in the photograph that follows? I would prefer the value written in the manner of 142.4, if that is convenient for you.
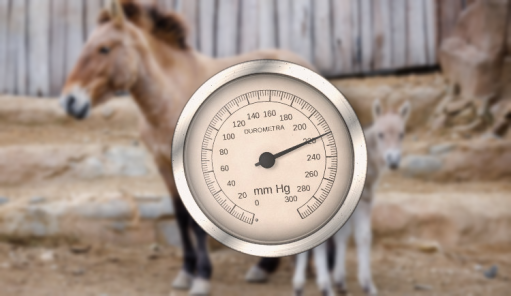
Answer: 220
